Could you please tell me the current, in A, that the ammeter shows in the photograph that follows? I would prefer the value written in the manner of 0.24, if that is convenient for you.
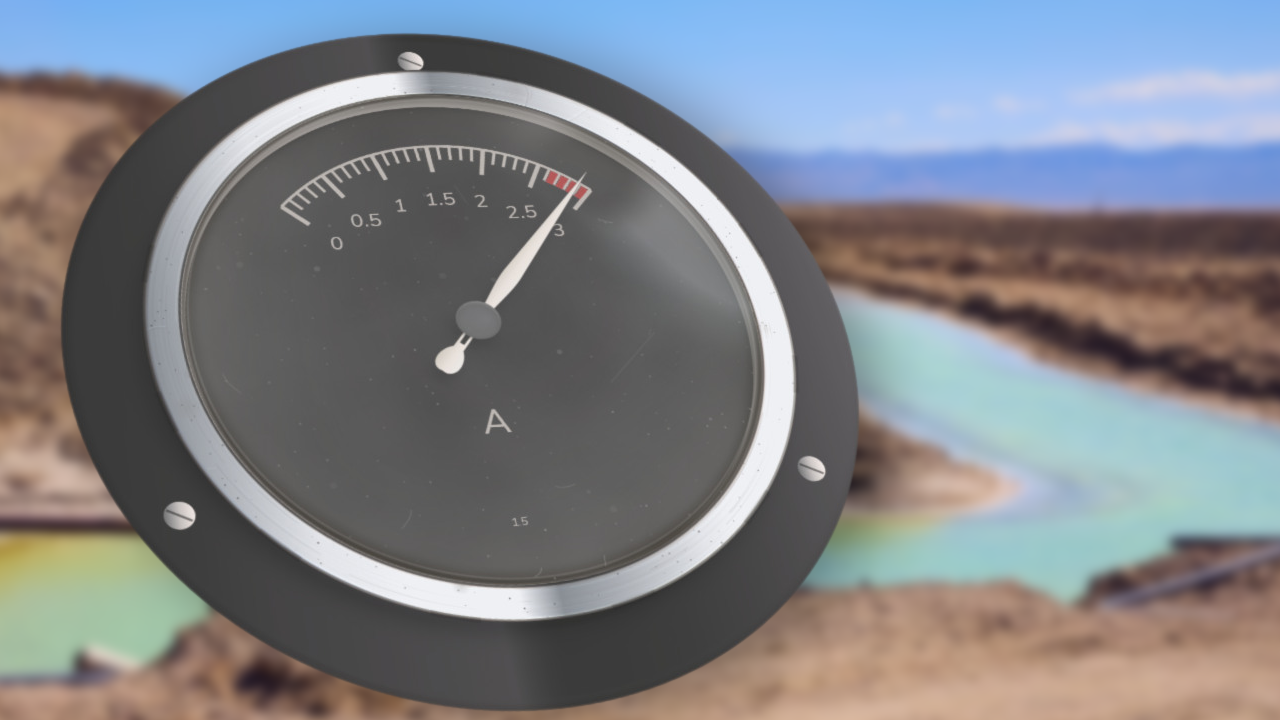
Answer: 2.9
